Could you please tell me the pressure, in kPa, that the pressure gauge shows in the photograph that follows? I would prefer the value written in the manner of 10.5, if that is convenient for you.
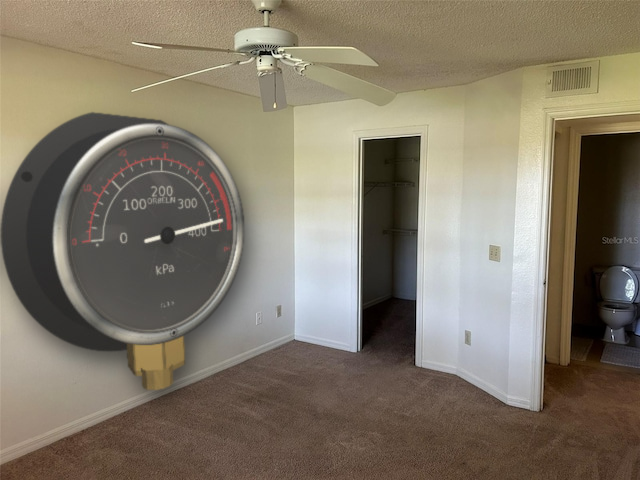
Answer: 380
